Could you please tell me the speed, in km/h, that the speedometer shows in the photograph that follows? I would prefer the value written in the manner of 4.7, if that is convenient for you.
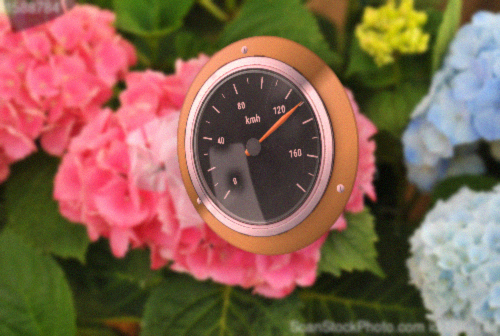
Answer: 130
